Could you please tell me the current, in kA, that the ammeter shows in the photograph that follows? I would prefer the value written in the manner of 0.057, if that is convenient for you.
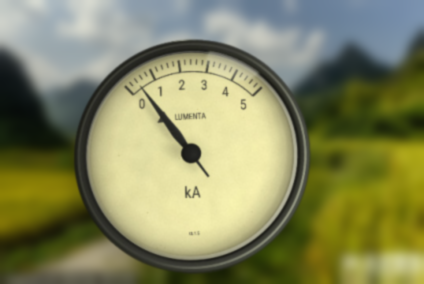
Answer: 0.4
